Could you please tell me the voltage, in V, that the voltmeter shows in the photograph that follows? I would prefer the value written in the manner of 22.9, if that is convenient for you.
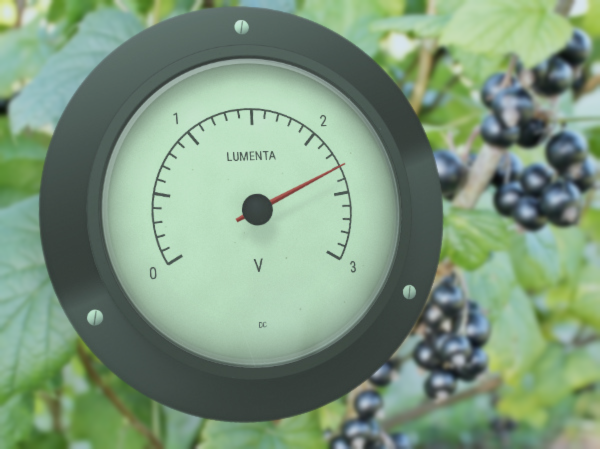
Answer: 2.3
